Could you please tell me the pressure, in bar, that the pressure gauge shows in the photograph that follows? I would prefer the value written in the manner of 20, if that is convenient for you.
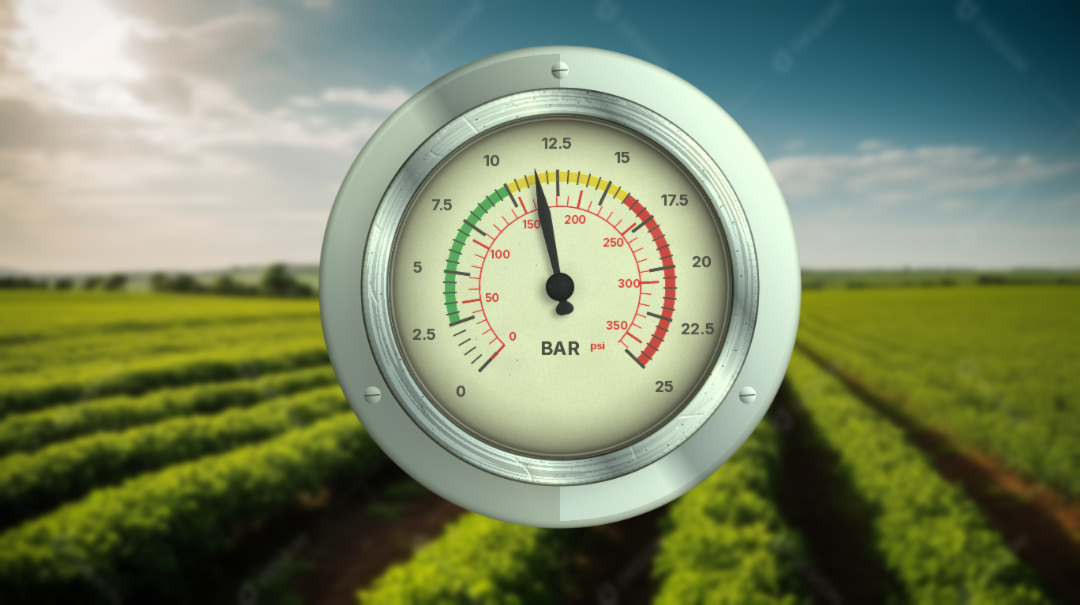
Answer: 11.5
